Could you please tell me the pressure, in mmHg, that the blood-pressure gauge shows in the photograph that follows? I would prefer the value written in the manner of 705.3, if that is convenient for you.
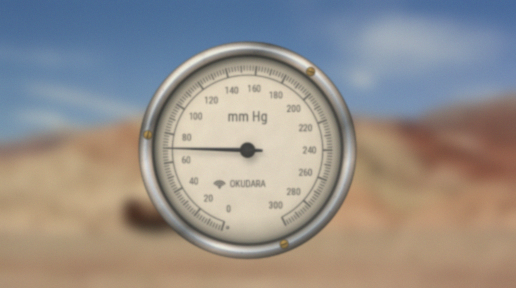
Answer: 70
